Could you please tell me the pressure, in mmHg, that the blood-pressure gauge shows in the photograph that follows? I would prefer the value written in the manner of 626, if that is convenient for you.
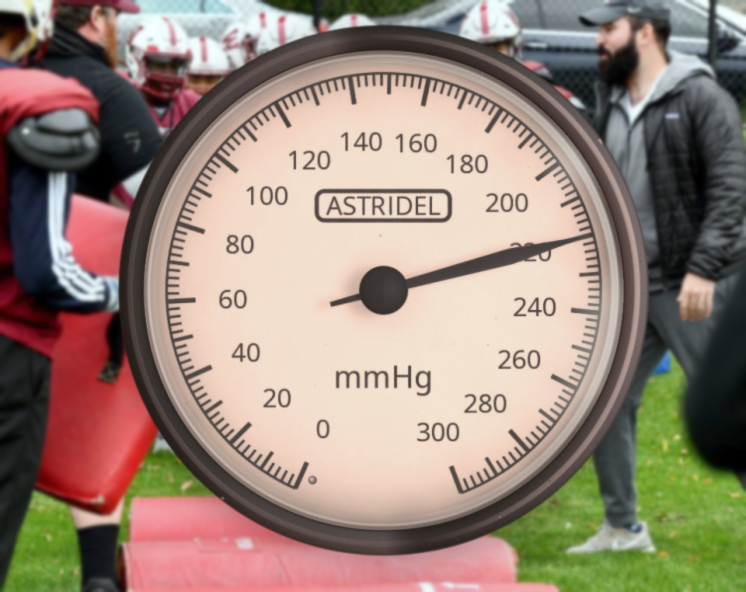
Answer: 220
